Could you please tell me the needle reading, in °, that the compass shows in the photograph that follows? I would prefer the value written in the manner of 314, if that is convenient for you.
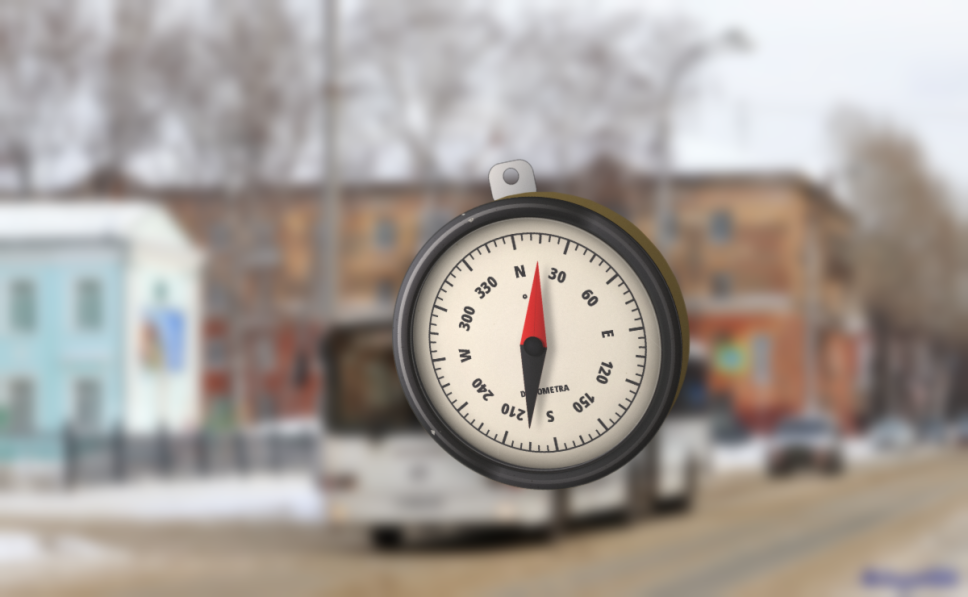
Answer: 15
